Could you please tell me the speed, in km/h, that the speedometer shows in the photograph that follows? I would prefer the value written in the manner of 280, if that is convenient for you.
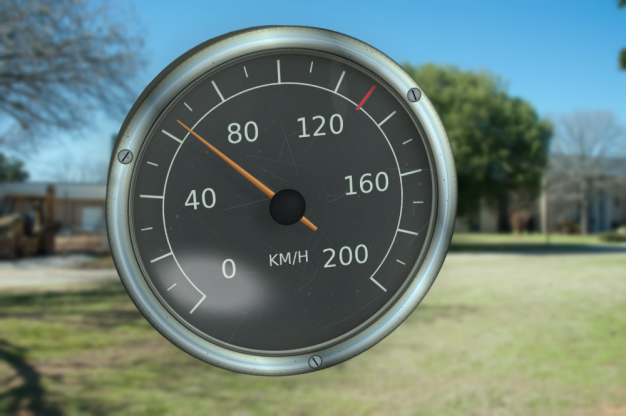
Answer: 65
